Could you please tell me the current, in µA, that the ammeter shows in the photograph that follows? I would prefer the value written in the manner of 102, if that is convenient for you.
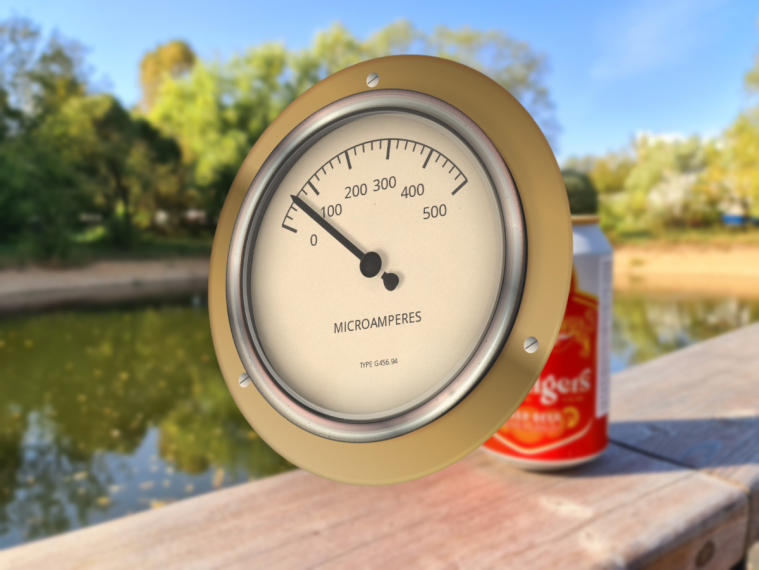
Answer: 60
